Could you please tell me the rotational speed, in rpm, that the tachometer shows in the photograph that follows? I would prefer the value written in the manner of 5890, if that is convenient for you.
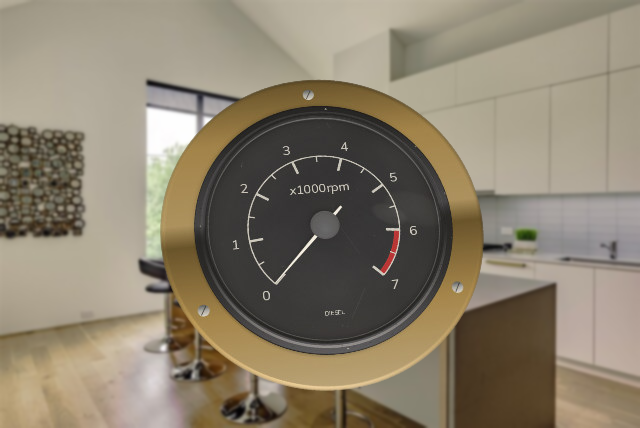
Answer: 0
